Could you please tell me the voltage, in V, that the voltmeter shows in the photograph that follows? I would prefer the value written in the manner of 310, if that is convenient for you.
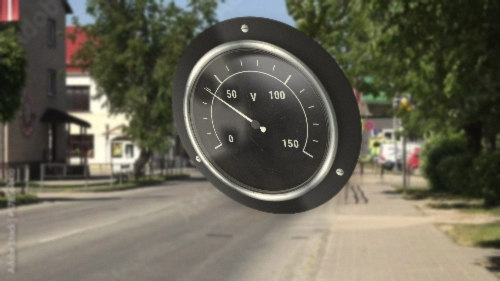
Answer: 40
